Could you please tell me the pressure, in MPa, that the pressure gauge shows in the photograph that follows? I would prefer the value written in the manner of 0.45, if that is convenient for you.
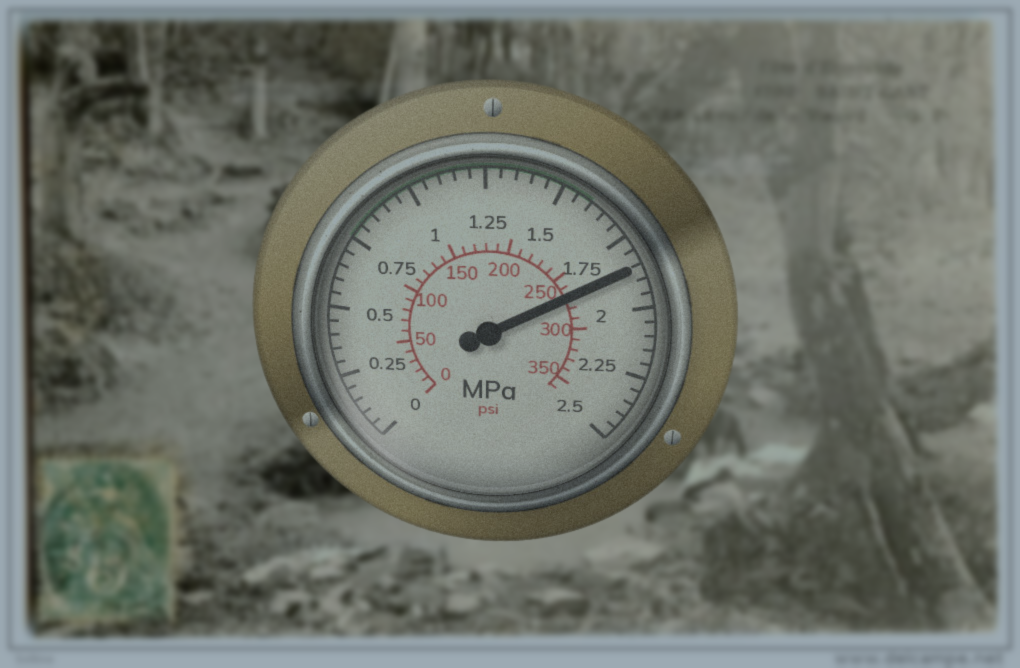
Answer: 1.85
